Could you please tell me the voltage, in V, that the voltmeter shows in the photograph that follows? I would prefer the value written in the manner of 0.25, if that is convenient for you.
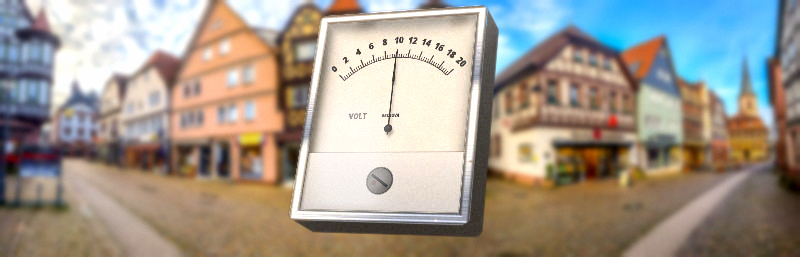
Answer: 10
